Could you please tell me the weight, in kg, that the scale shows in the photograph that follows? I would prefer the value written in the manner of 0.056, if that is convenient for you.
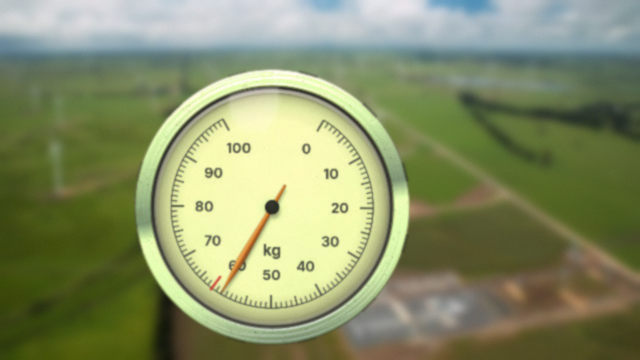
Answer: 60
